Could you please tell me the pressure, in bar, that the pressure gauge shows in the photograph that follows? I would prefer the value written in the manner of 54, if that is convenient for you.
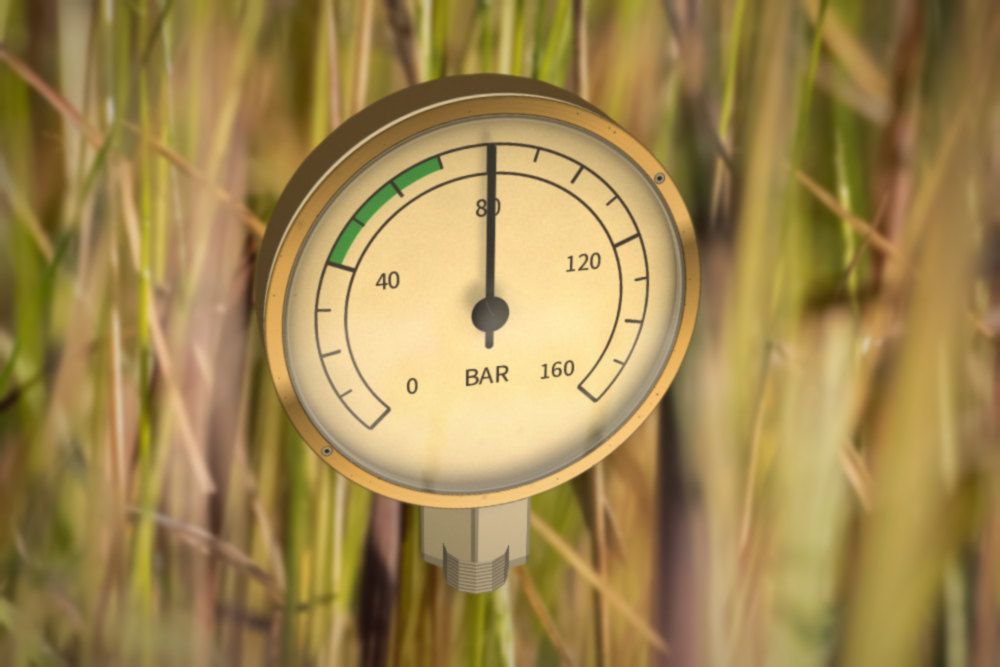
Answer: 80
